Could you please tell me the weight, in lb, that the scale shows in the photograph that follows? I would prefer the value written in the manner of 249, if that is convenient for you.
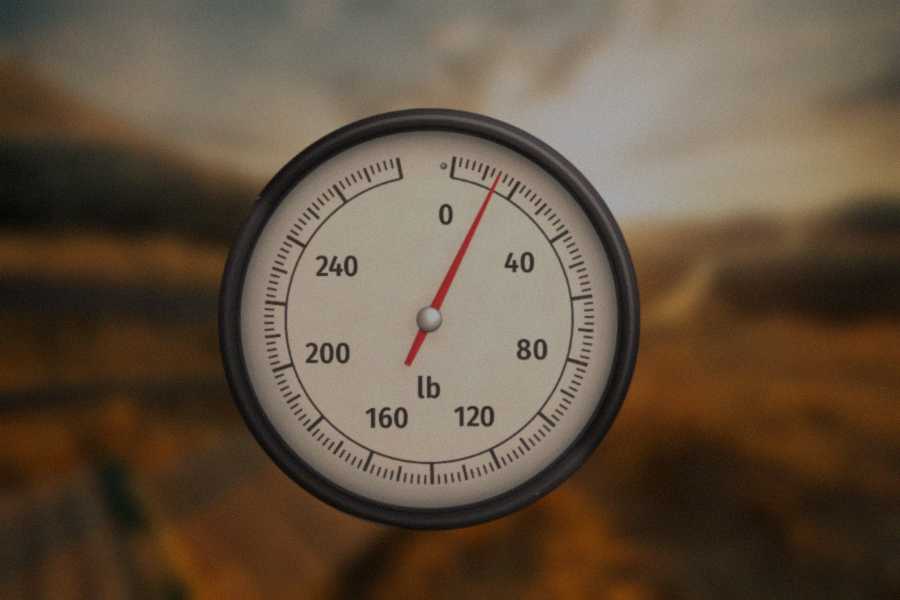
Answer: 14
